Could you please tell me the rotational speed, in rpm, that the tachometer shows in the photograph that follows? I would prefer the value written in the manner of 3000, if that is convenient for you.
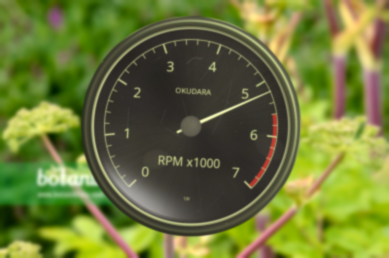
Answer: 5200
